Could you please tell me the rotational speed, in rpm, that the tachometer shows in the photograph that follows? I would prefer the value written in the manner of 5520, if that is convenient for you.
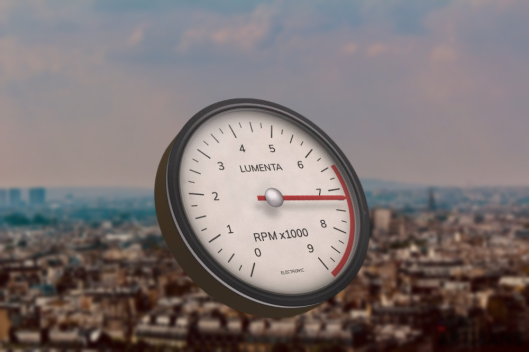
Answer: 7250
